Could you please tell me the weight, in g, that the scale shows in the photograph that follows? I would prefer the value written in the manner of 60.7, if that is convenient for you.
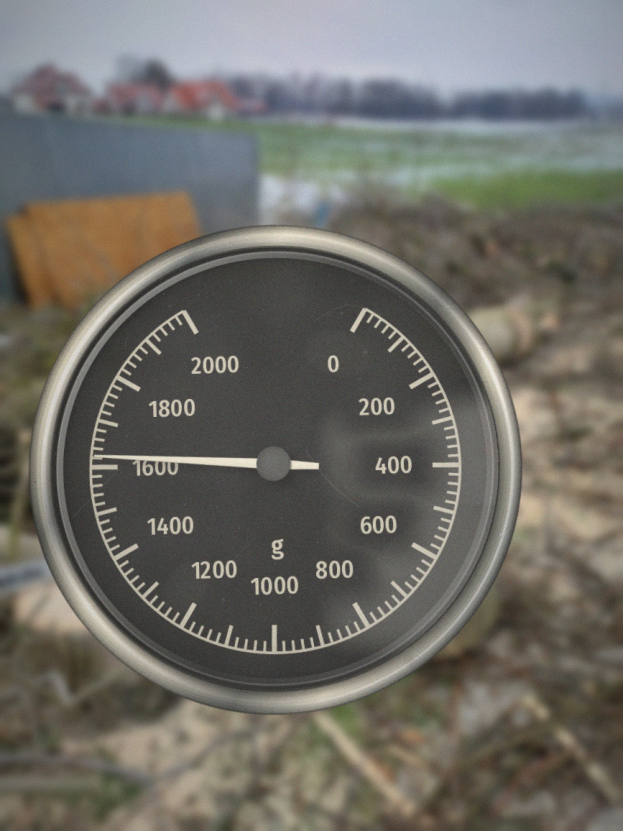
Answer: 1620
